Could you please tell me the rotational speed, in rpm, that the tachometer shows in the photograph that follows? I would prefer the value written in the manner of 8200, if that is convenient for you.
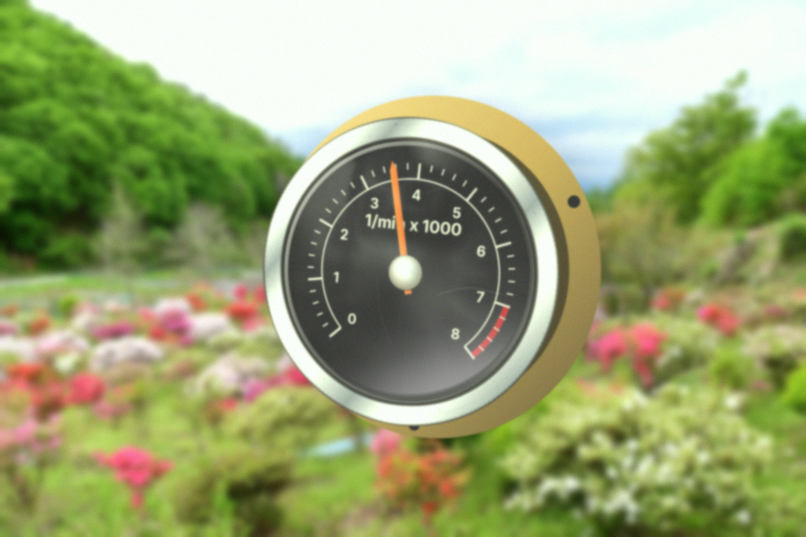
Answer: 3600
